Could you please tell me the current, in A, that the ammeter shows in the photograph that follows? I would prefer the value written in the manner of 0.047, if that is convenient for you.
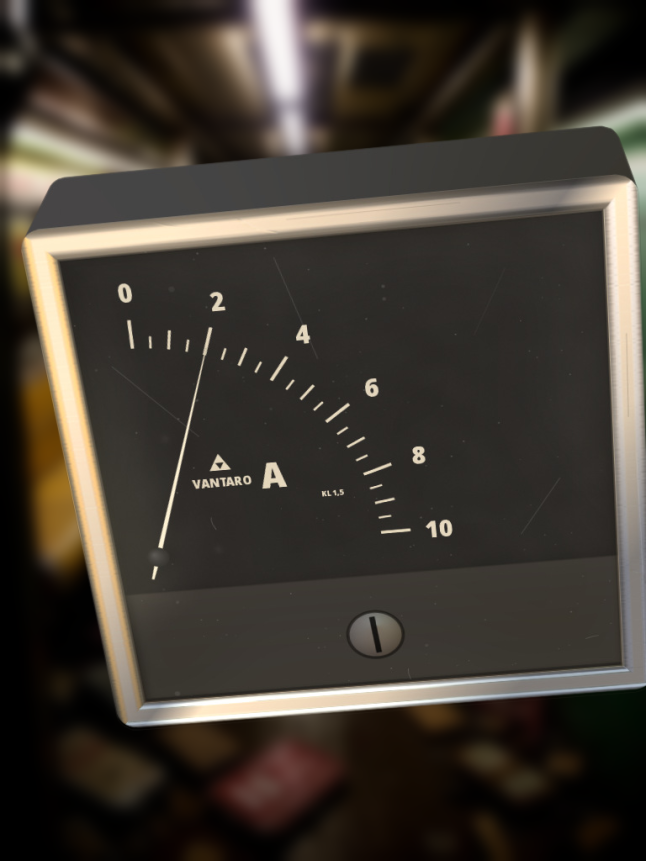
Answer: 2
